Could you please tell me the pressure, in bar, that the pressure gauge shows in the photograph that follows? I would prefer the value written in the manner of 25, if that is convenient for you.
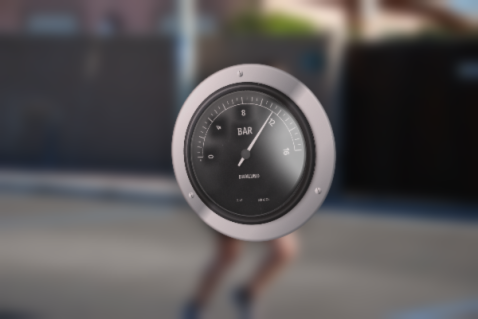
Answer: 11.5
